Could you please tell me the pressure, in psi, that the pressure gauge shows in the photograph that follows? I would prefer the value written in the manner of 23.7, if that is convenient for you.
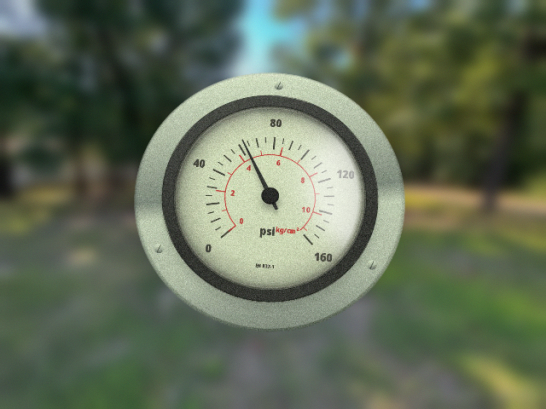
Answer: 62.5
